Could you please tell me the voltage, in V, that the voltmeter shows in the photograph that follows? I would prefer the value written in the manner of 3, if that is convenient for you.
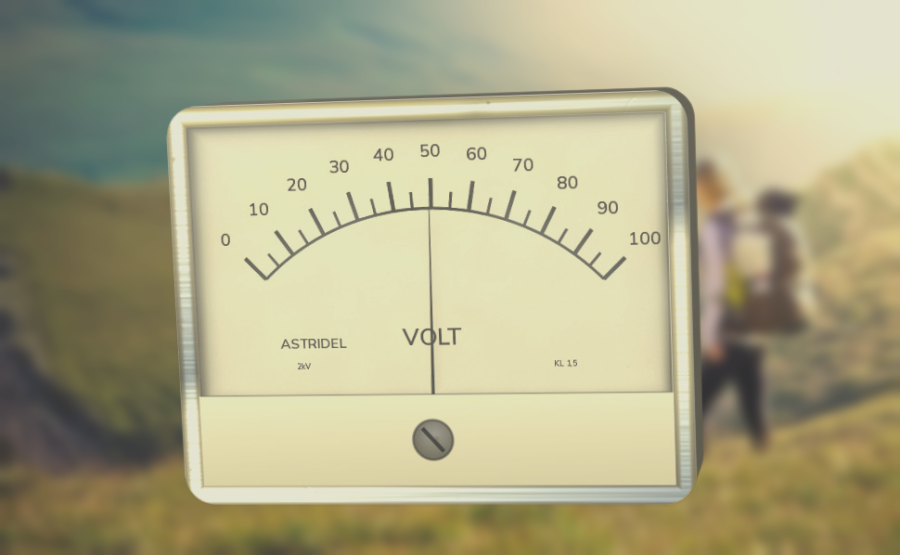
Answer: 50
